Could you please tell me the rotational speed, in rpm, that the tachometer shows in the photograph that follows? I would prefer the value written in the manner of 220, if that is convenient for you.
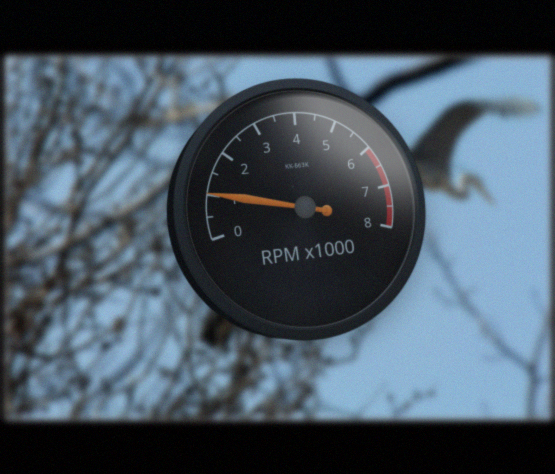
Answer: 1000
